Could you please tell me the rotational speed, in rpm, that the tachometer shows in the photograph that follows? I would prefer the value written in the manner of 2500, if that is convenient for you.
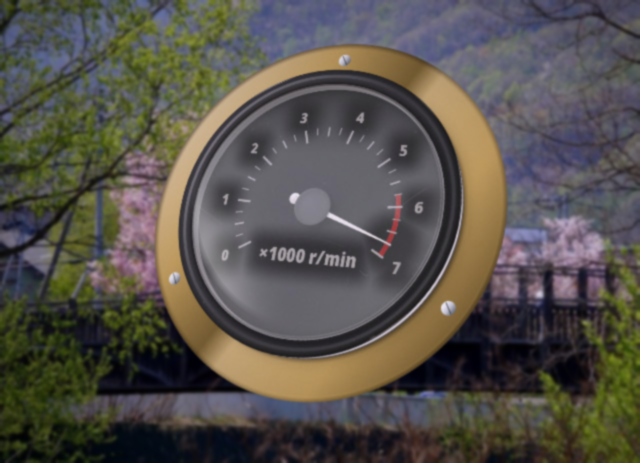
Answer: 6750
